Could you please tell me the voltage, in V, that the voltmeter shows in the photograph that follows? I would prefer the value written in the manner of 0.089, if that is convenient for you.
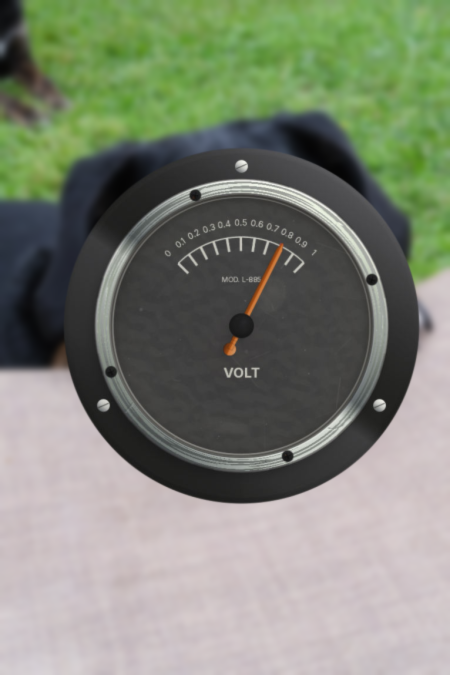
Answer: 0.8
